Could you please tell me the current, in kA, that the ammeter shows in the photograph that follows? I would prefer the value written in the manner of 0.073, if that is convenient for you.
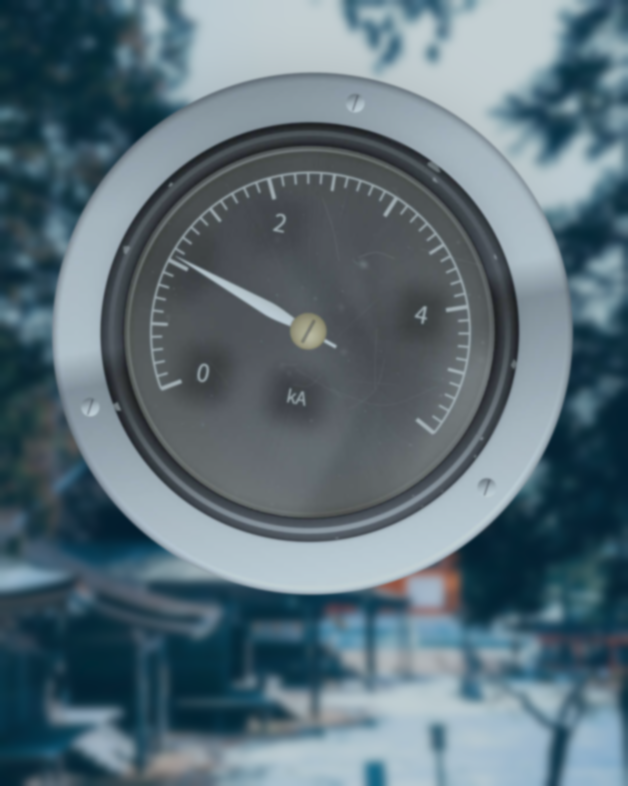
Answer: 1.05
